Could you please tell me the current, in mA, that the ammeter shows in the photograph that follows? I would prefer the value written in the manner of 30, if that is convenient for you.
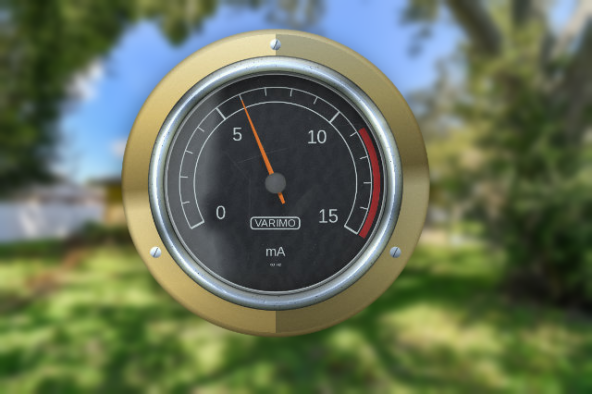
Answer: 6
